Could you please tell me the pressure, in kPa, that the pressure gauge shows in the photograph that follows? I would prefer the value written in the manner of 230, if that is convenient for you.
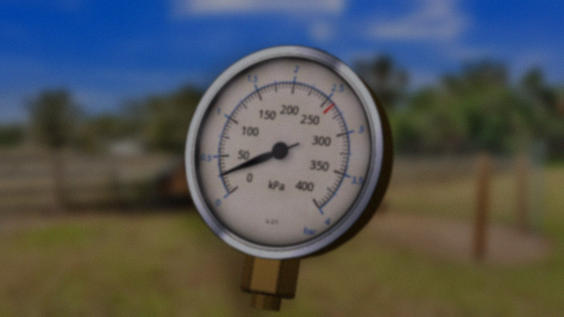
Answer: 25
